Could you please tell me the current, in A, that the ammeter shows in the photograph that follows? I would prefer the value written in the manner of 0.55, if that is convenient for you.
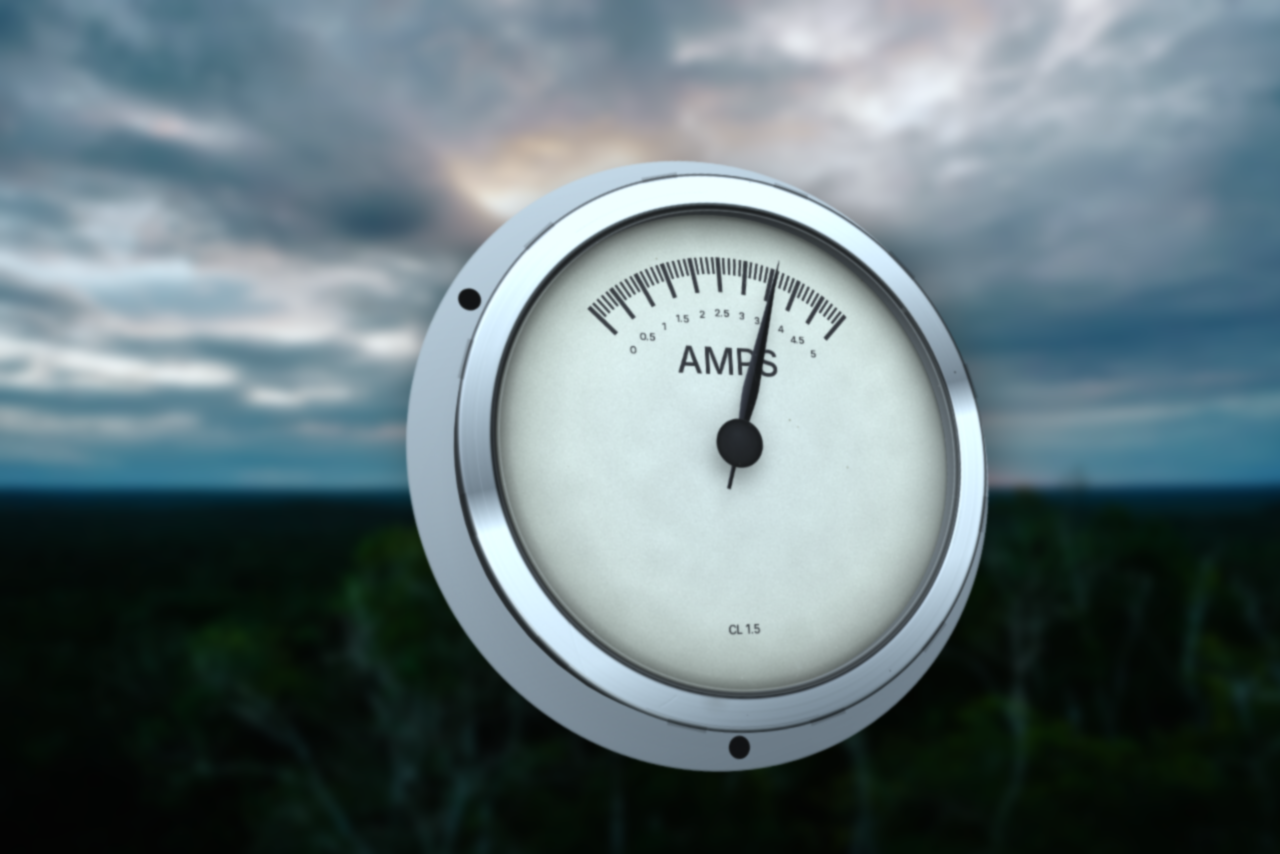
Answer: 3.5
